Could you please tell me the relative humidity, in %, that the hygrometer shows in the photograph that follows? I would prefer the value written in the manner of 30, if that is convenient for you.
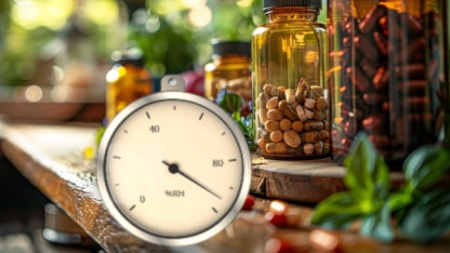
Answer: 95
